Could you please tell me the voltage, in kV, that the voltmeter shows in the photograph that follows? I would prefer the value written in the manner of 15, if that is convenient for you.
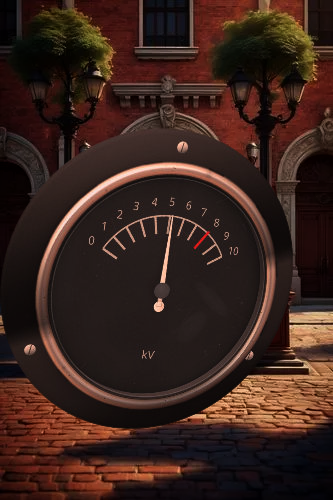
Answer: 5
